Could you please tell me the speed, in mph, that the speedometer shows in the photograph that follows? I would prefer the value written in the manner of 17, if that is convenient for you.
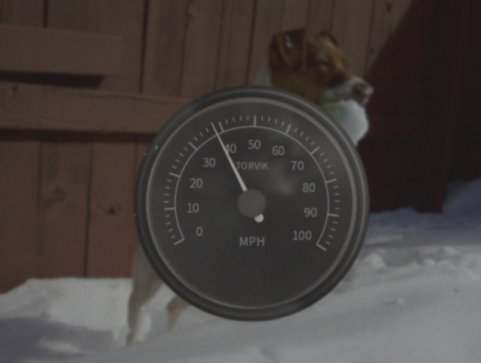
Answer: 38
